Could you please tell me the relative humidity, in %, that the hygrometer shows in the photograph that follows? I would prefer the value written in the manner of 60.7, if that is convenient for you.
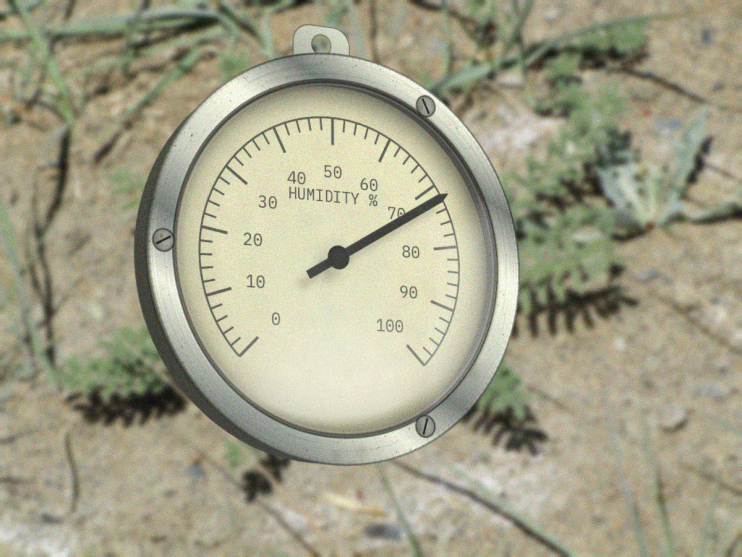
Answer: 72
